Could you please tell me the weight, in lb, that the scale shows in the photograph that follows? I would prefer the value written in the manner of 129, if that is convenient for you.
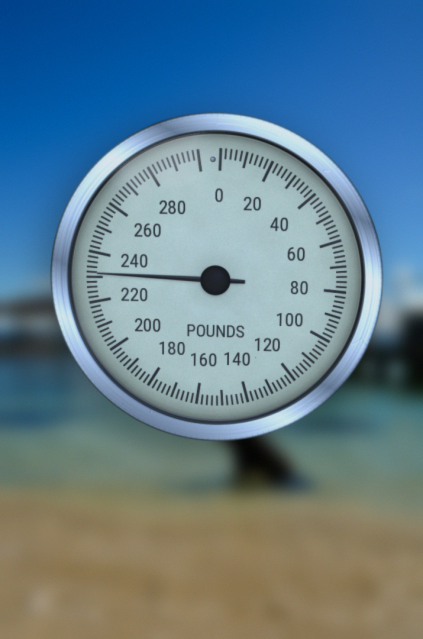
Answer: 232
